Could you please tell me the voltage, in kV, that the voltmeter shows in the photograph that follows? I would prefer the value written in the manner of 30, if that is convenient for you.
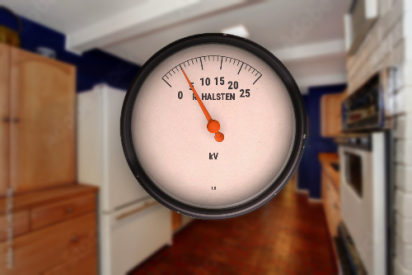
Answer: 5
